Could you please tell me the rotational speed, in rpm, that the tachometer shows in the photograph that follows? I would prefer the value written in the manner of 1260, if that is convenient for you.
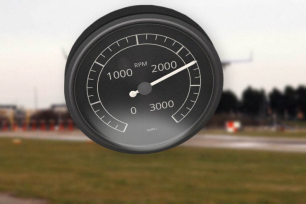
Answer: 2200
